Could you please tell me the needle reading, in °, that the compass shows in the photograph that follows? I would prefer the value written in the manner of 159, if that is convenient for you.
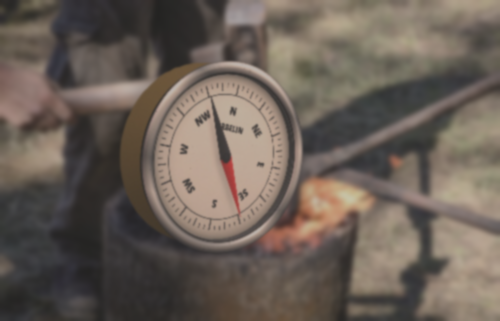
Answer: 150
